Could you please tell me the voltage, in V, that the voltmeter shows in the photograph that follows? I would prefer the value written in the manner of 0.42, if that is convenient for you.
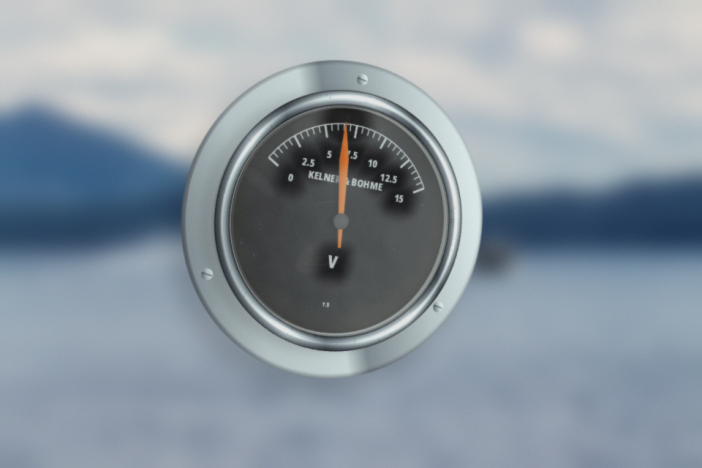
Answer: 6.5
